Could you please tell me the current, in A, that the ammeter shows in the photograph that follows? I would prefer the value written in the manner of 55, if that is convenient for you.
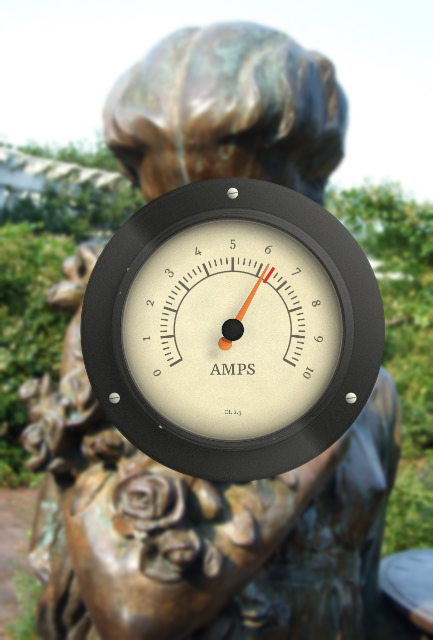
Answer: 6.2
